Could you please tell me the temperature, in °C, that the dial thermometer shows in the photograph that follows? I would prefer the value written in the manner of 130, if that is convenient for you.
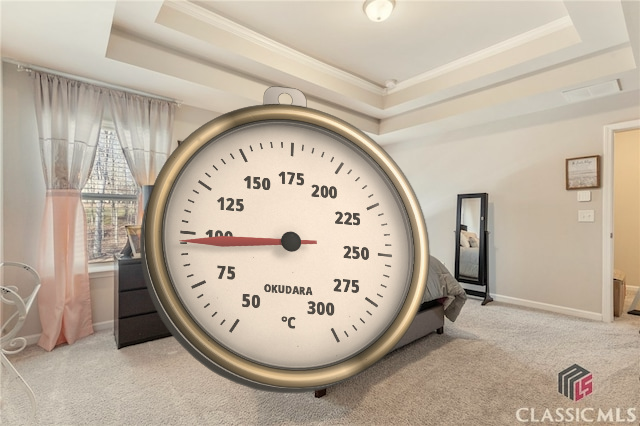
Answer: 95
